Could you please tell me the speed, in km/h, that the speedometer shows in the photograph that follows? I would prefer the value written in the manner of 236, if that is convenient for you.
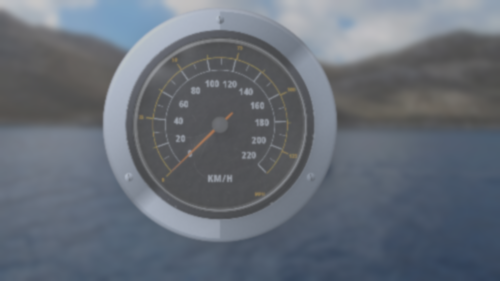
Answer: 0
